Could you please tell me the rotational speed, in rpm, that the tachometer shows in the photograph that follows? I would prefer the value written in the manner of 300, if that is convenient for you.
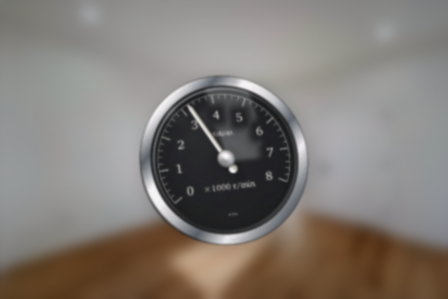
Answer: 3200
